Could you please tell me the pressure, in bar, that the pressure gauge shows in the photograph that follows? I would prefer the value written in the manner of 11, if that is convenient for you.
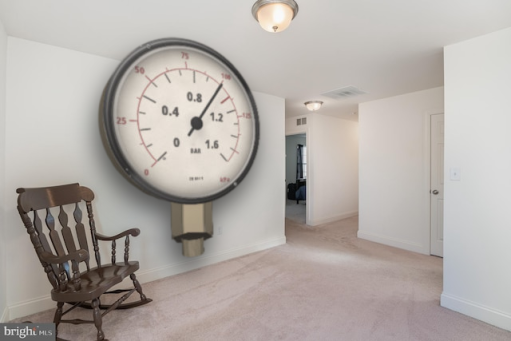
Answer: 1
